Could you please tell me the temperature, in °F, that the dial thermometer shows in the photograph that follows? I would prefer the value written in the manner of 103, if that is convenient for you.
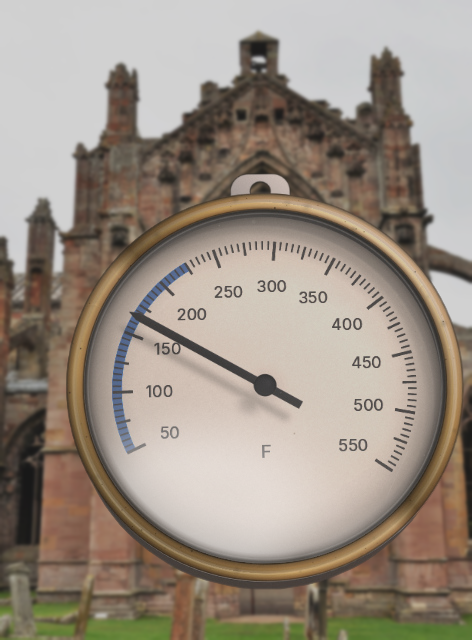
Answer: 165
